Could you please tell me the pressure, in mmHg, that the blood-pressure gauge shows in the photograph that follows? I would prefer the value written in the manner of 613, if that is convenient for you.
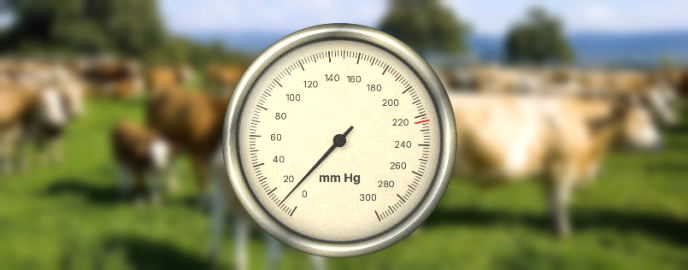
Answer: 10
